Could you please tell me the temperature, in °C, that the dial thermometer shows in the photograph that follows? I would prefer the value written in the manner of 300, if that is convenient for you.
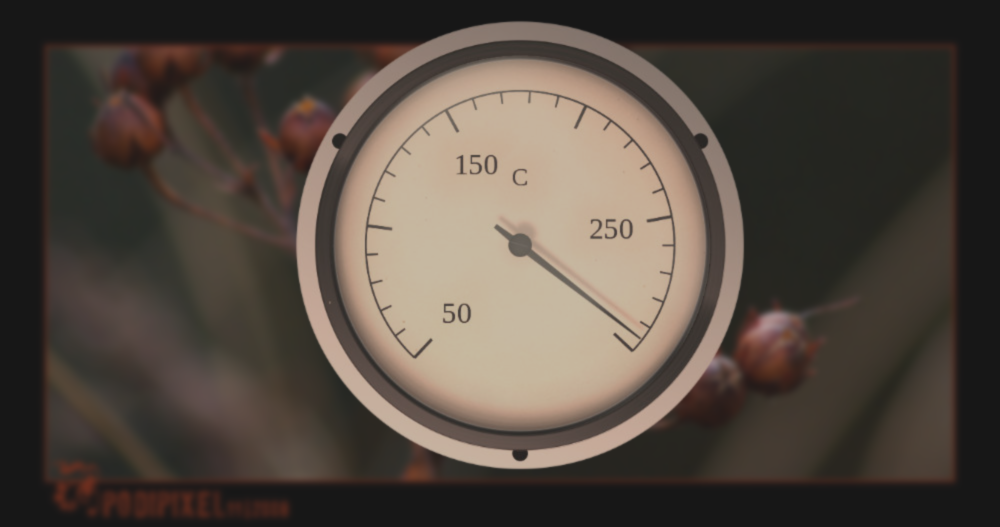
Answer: 295
